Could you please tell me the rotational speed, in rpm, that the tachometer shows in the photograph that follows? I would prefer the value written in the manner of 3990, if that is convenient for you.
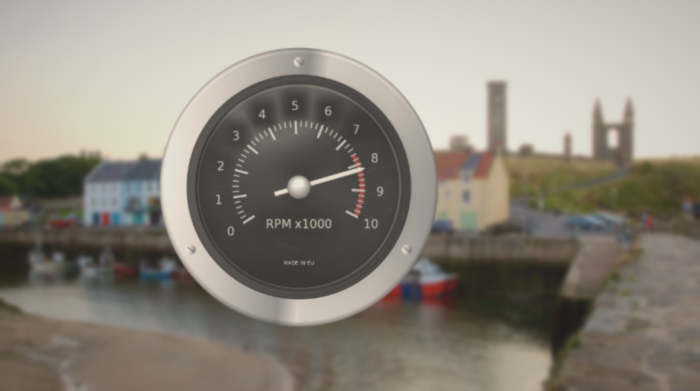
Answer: 8200
